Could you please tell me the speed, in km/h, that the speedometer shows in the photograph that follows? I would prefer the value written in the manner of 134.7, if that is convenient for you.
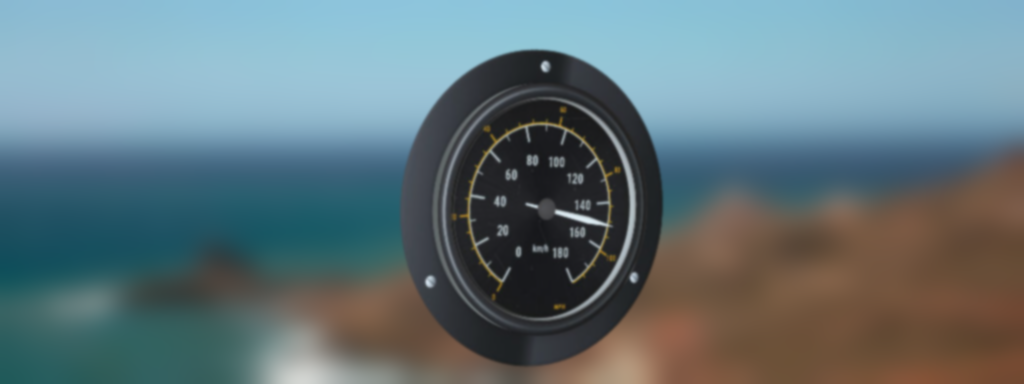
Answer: 150
